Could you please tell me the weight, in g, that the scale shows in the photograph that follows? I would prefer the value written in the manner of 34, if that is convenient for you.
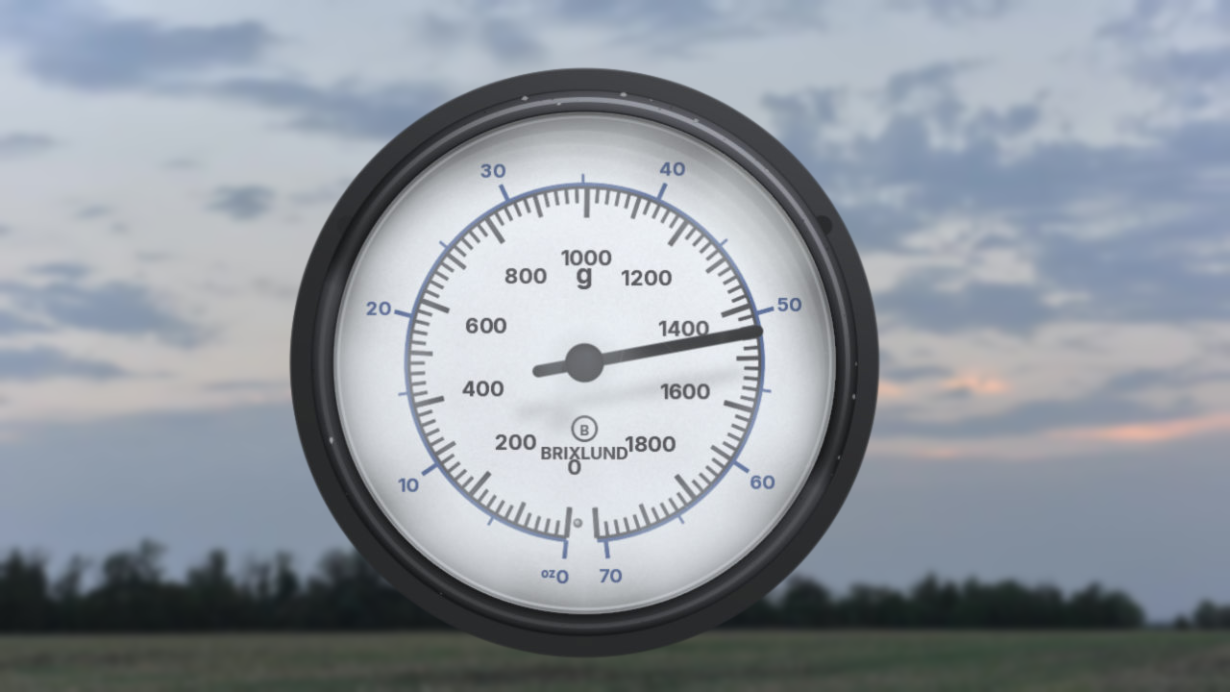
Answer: 1450
